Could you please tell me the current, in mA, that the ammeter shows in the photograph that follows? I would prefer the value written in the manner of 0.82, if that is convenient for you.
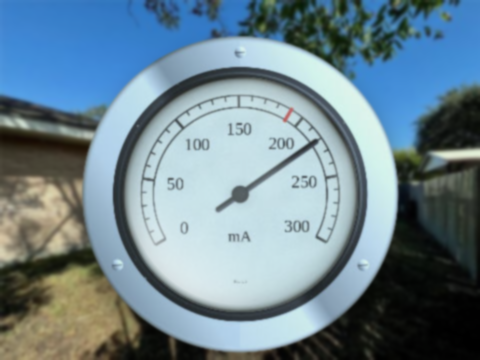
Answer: 220
